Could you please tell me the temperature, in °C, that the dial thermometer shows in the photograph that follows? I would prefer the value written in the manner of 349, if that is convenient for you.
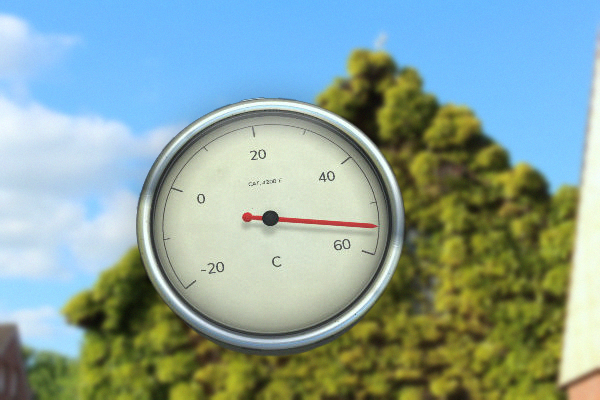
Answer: 55
